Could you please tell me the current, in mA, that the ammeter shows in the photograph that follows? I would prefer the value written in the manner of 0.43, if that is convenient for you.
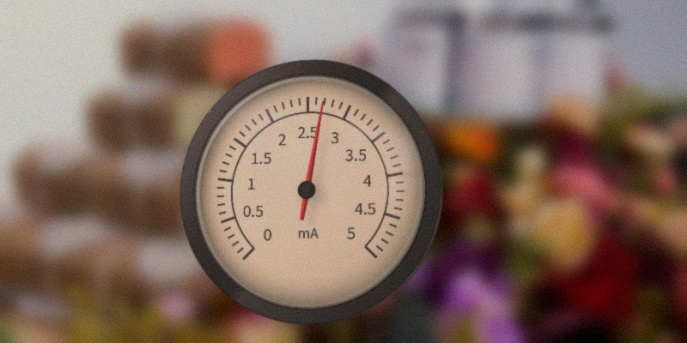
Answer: 2.7
